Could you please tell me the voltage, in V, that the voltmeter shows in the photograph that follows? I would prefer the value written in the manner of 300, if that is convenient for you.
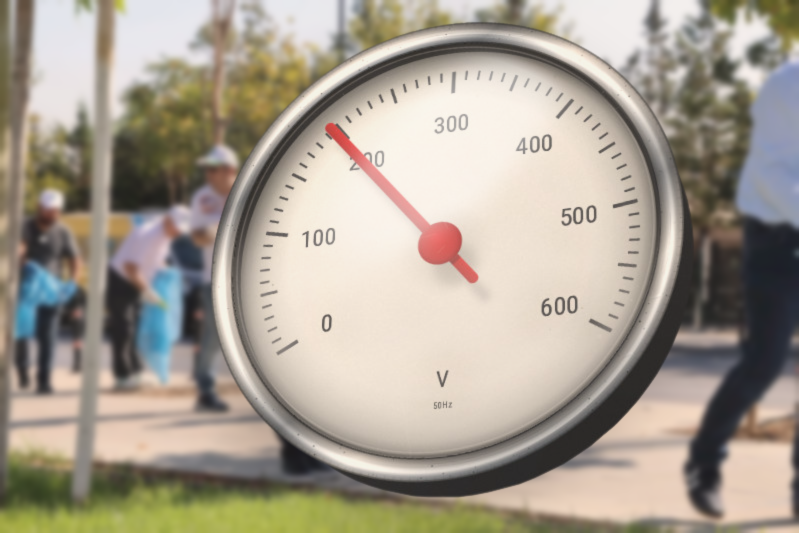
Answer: 195
